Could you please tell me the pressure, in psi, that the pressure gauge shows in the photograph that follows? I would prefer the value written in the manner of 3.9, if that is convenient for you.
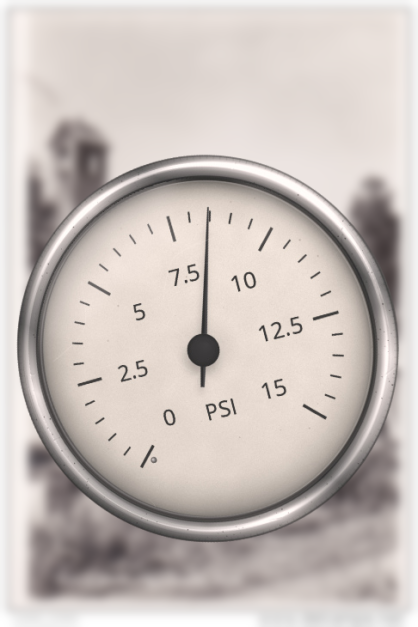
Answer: 8.5
